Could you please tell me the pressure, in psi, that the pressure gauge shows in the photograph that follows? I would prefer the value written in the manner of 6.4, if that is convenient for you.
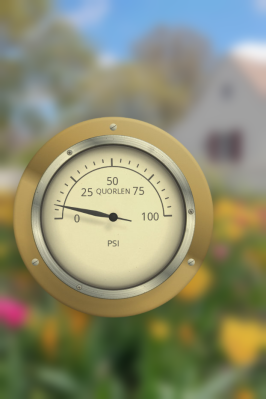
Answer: 7.5
